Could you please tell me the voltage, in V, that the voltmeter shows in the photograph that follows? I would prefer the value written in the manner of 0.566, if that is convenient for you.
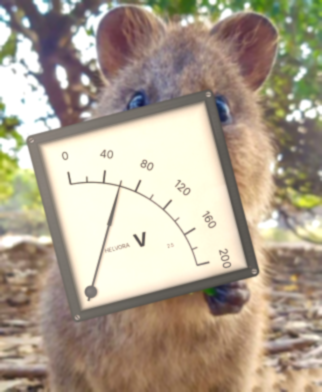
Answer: 60
